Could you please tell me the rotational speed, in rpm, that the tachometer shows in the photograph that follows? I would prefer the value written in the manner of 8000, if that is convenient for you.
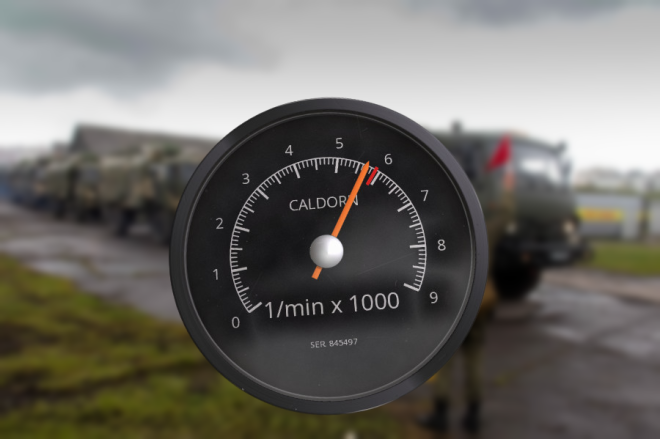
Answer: 5700
